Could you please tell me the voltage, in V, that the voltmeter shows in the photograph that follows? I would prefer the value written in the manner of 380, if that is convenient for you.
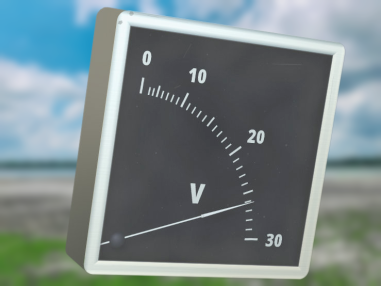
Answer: 26
